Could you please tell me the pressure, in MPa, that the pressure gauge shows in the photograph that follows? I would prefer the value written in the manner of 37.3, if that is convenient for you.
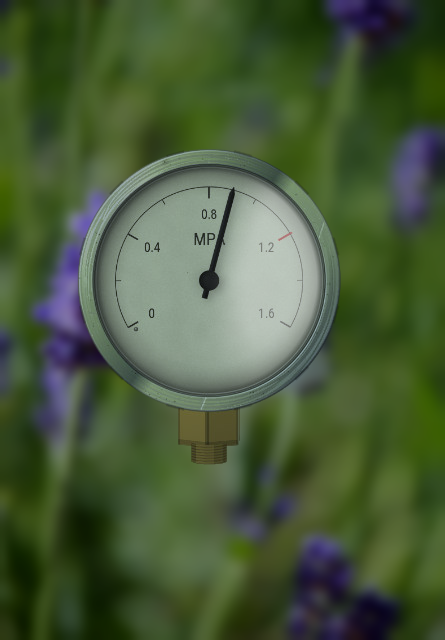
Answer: 0.9
